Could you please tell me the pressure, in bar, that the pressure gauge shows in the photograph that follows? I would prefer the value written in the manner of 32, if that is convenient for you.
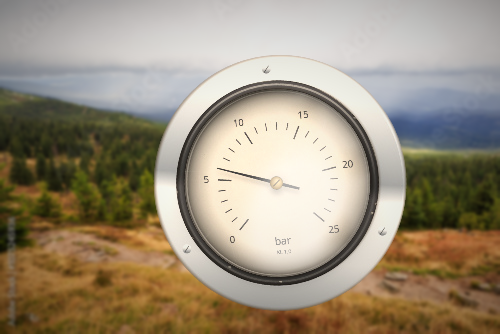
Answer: 6
